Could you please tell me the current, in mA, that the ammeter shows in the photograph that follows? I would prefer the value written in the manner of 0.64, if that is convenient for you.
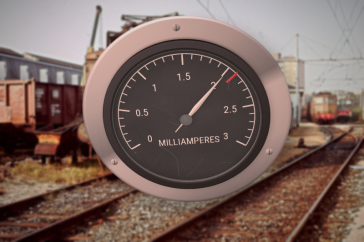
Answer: 2
